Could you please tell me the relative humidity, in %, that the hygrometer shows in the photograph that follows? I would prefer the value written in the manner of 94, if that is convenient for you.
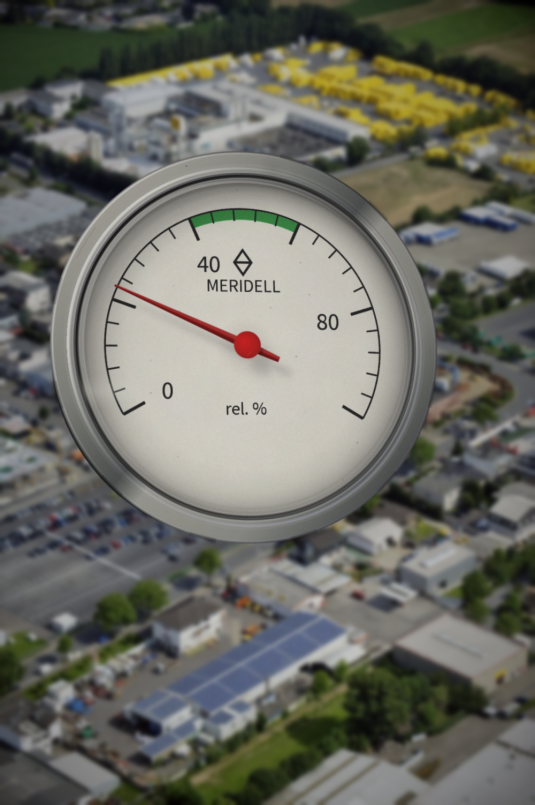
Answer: 22
